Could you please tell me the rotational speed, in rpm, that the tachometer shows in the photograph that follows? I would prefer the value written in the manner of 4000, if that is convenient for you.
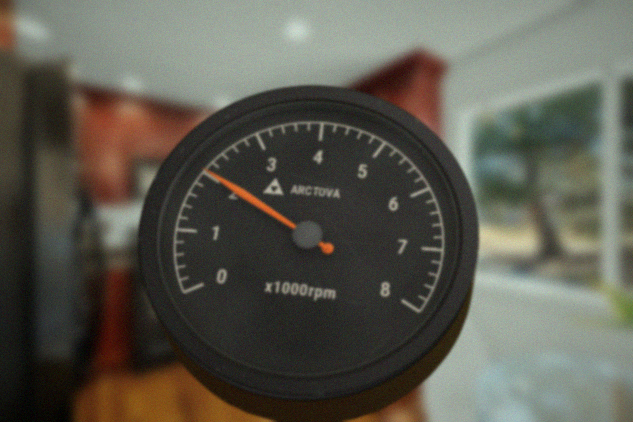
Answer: 2000
